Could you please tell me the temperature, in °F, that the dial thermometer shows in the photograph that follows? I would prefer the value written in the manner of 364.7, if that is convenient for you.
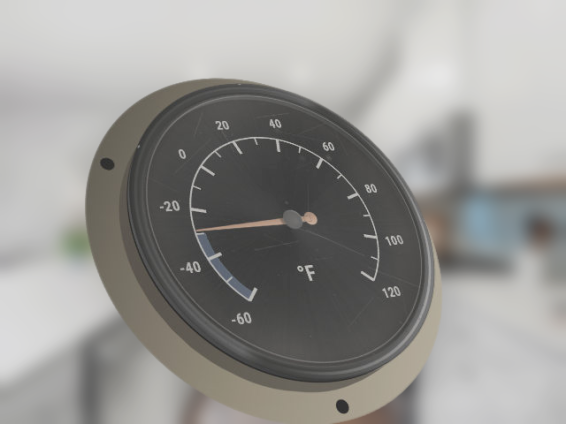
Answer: -30
